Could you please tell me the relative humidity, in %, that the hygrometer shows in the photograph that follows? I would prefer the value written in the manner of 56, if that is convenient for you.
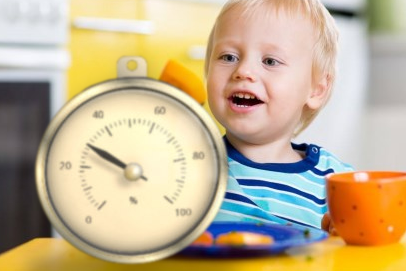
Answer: 30
